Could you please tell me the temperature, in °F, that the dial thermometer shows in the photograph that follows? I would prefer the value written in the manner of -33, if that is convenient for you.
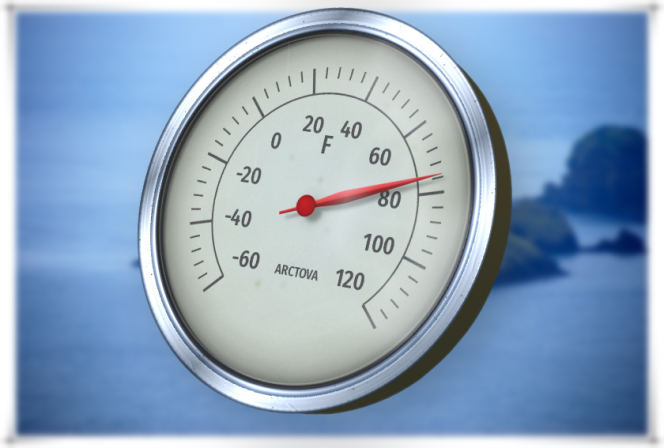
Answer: 76
